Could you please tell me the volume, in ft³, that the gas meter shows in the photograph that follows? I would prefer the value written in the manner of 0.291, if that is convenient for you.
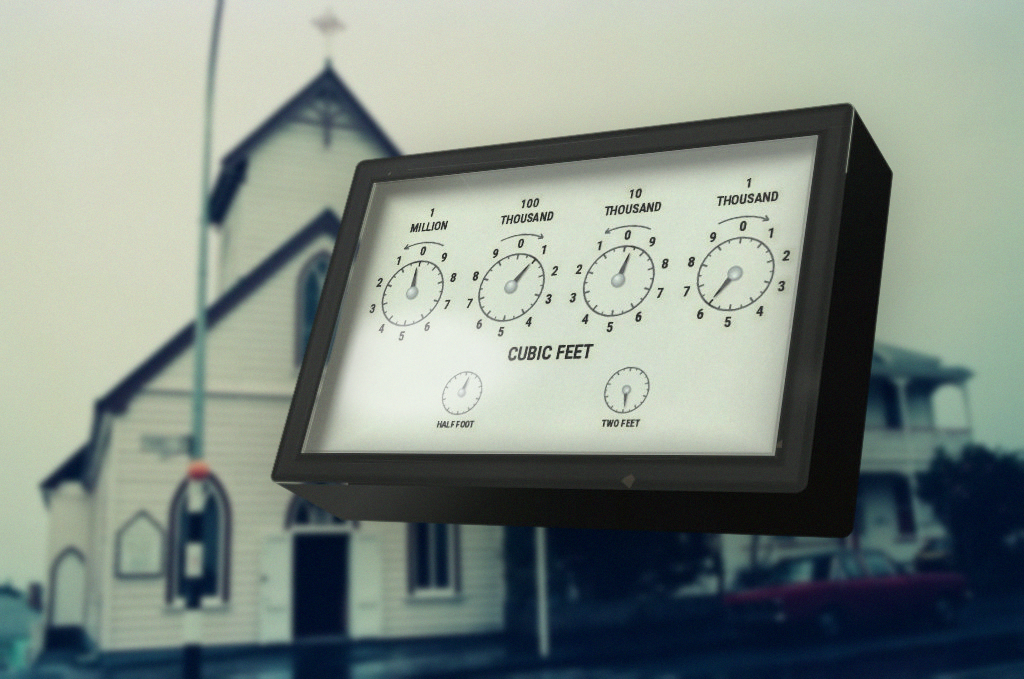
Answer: 9600
